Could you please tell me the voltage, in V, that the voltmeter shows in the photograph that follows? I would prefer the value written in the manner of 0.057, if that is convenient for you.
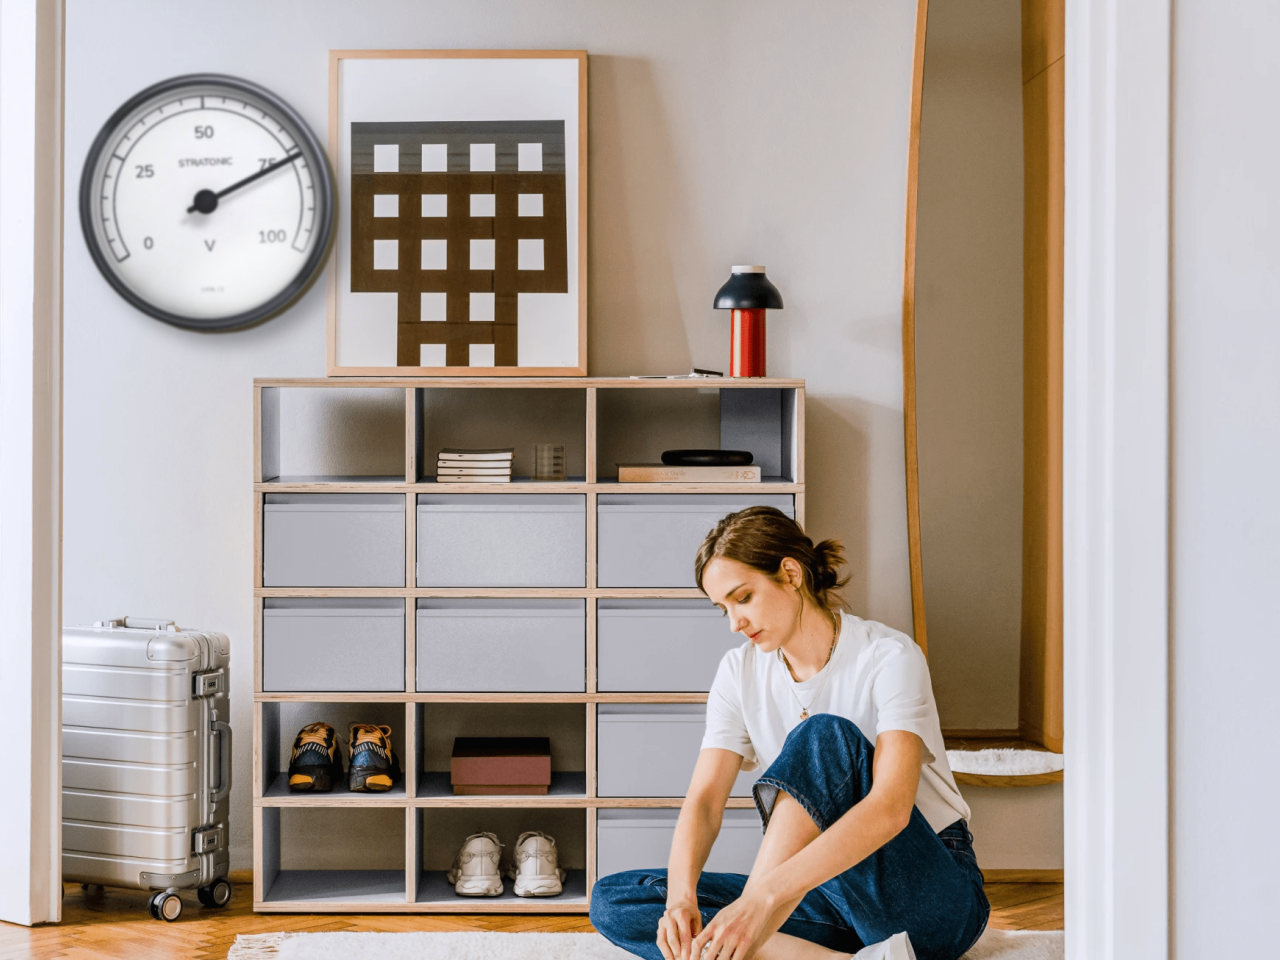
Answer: 77.5
